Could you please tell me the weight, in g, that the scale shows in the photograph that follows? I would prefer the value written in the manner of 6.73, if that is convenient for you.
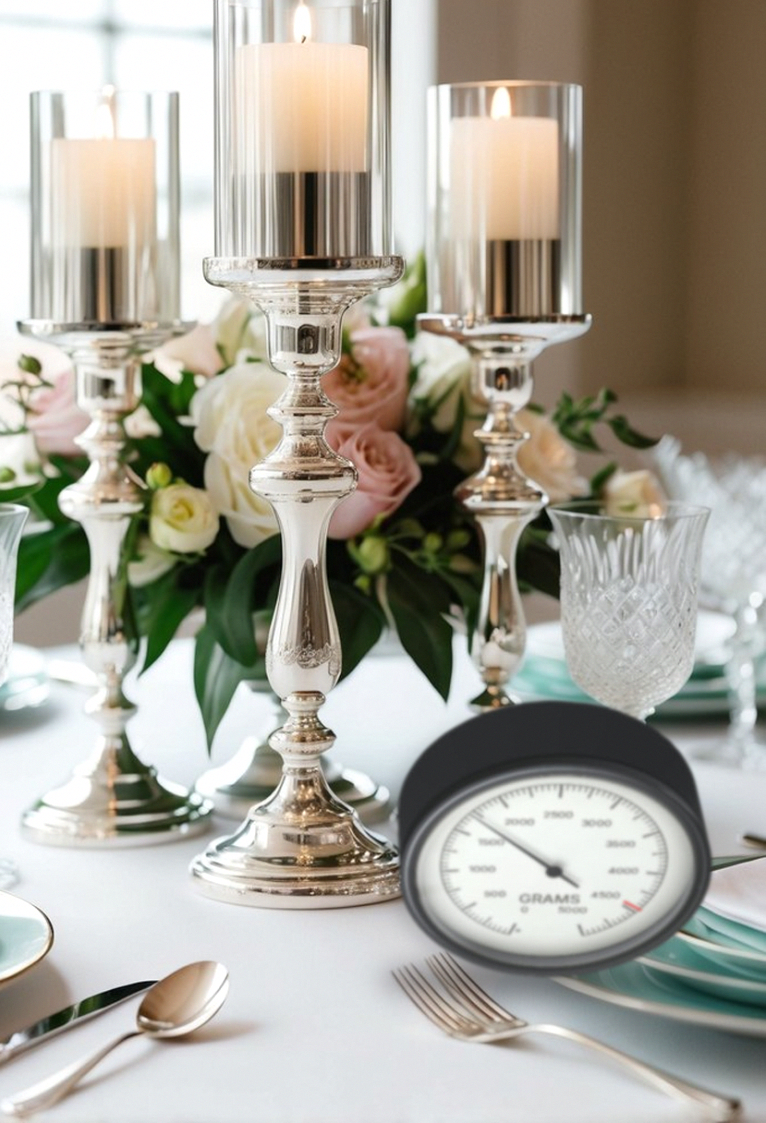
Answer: 1750
